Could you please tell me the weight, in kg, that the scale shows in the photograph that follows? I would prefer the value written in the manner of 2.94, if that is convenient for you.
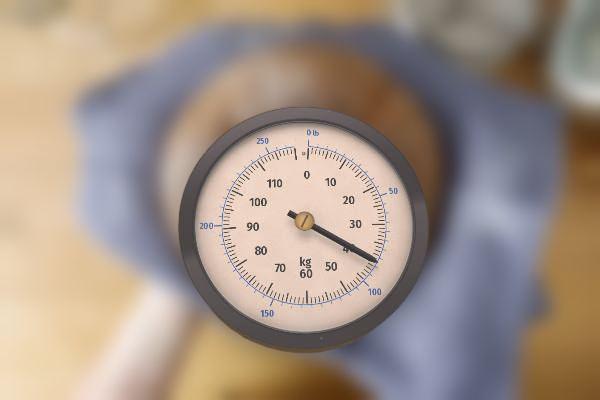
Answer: 40
